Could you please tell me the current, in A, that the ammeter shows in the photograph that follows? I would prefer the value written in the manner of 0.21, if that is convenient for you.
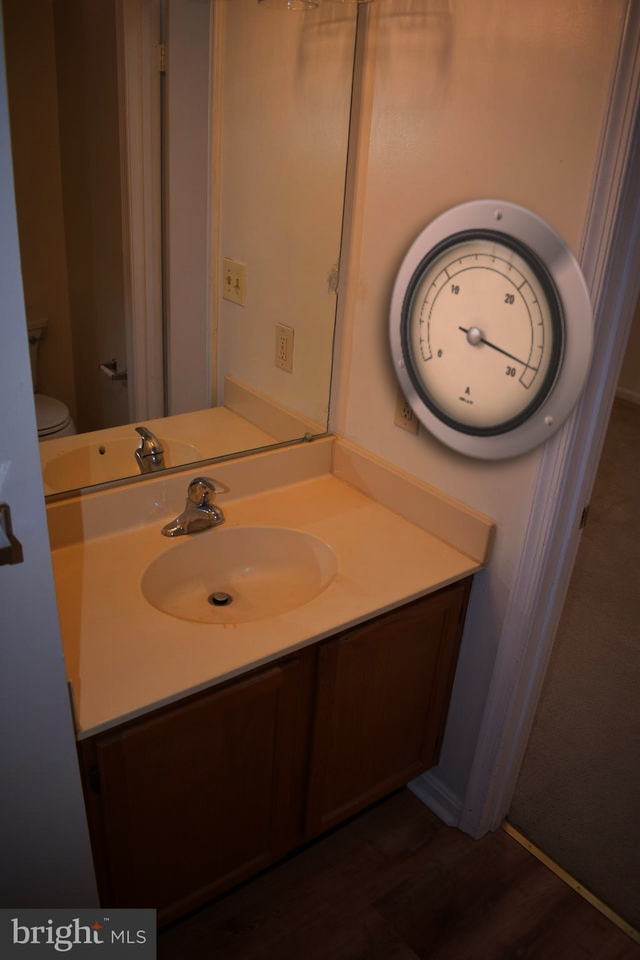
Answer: 28
